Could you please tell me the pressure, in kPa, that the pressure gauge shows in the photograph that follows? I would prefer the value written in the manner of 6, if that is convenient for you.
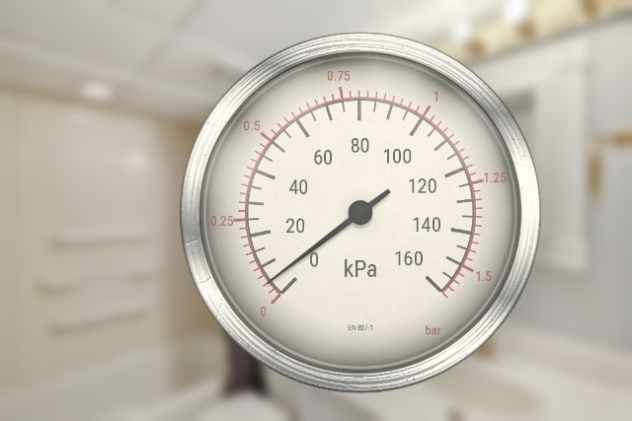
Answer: 5
